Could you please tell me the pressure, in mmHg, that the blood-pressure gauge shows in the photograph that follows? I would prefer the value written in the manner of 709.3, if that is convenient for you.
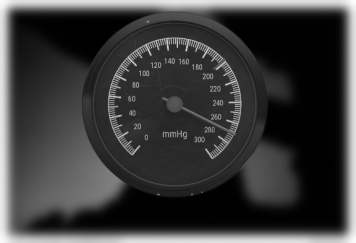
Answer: 270
